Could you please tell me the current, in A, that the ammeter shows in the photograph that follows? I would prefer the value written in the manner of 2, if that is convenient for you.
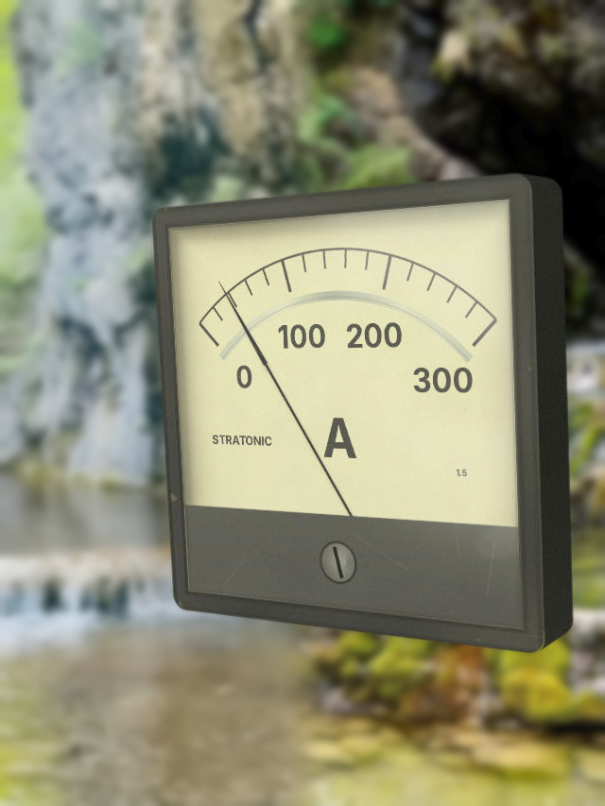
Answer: 40
